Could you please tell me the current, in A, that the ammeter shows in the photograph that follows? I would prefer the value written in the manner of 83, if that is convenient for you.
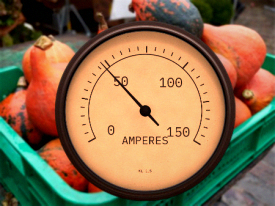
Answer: 47.5
